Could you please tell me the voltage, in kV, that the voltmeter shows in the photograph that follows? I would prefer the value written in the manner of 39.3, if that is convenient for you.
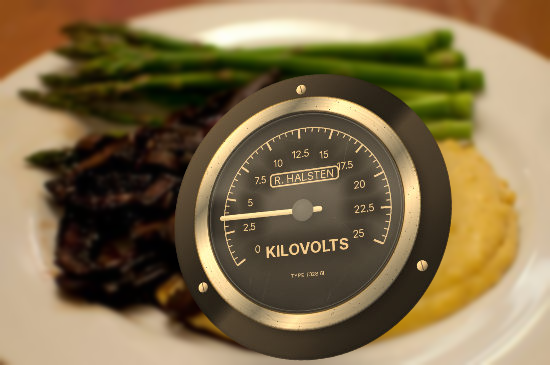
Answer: 3.5
